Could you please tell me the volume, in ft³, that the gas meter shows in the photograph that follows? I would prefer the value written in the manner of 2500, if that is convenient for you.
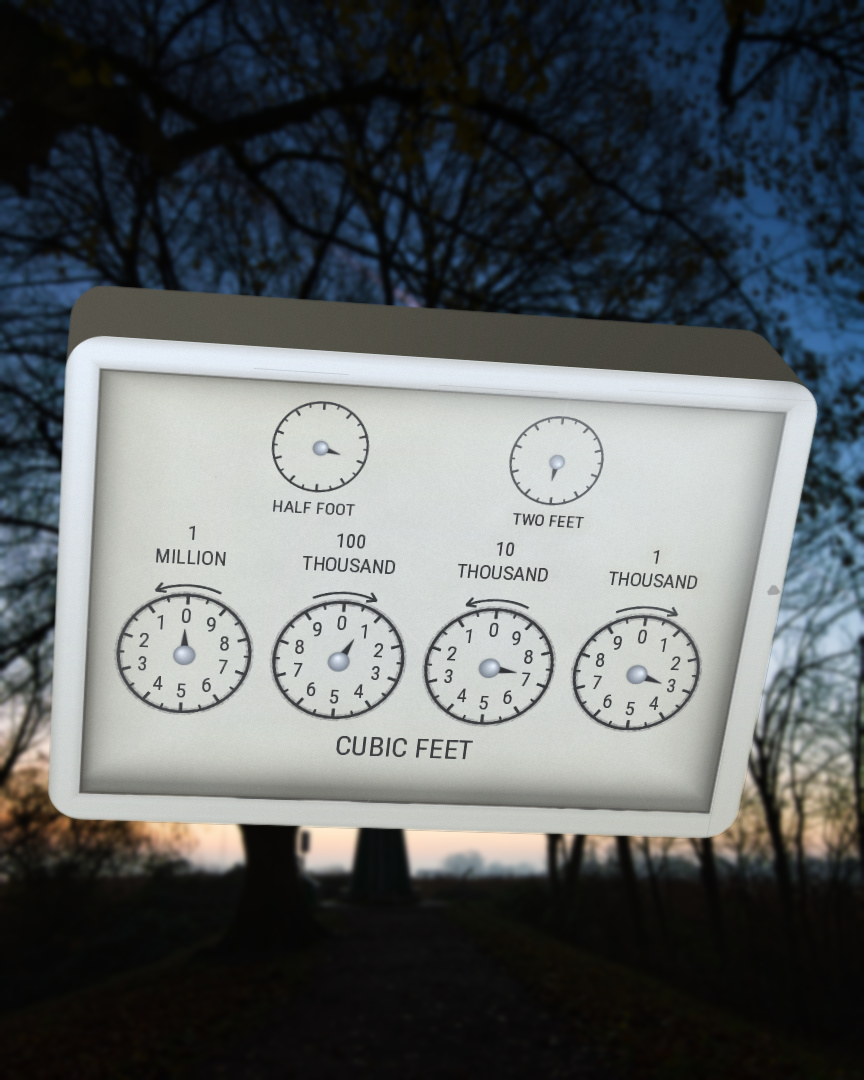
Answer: 7300
